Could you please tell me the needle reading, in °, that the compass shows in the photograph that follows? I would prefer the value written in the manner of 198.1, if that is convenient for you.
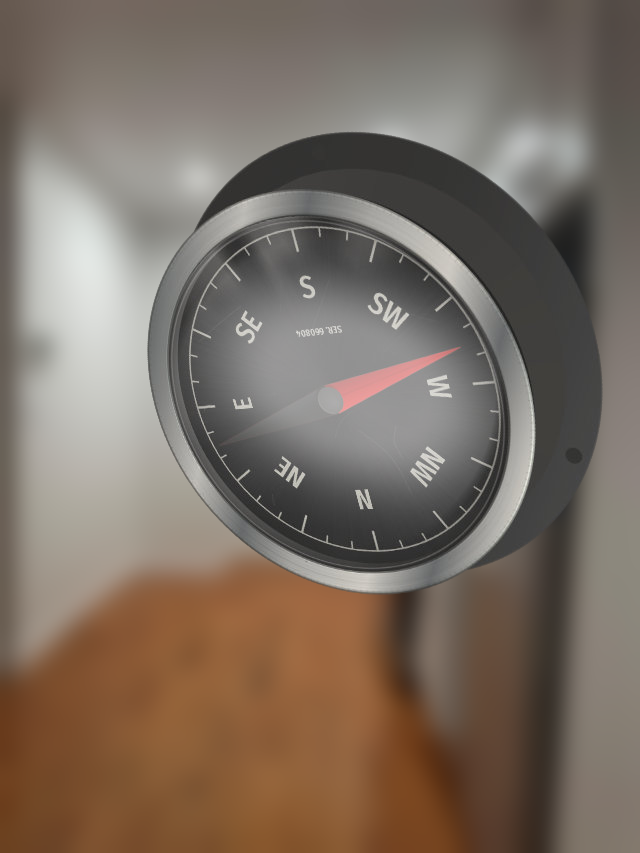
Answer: 255
